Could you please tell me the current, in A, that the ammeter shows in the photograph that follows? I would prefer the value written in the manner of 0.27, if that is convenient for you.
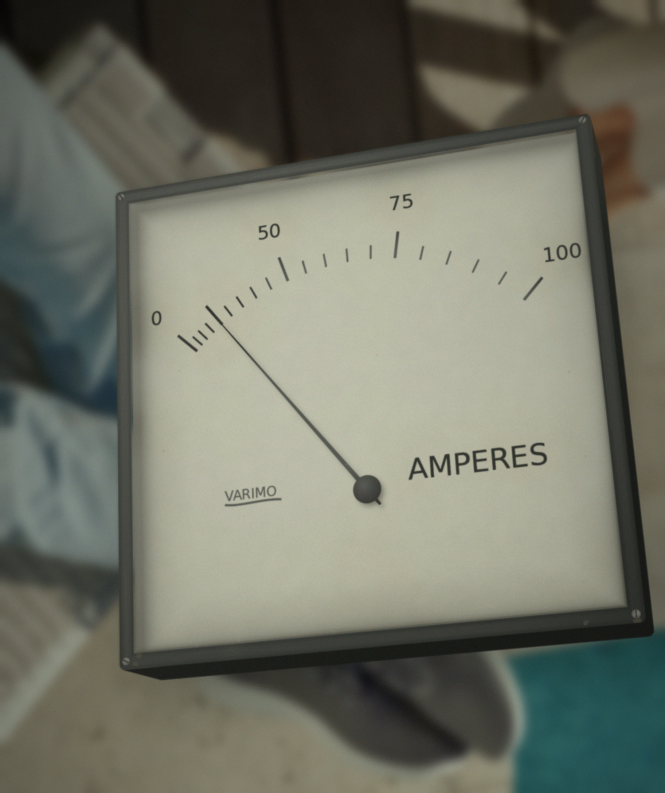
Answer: 25
